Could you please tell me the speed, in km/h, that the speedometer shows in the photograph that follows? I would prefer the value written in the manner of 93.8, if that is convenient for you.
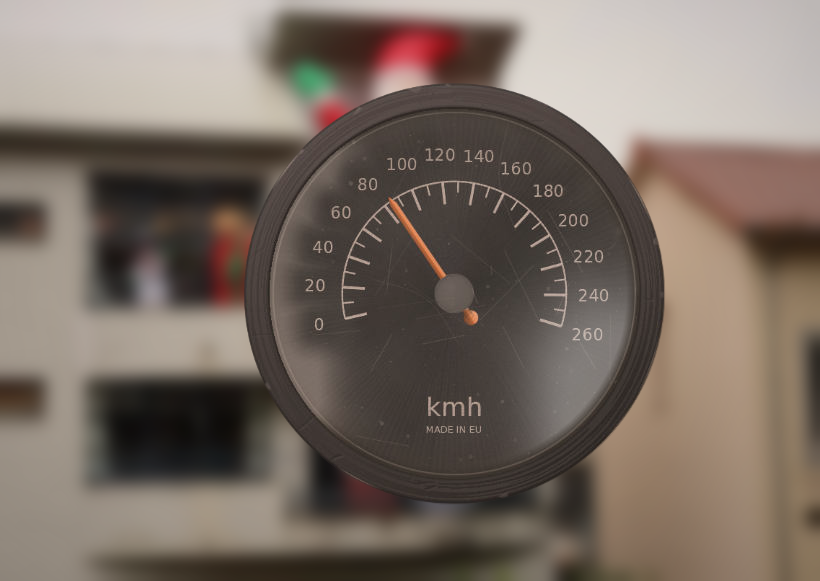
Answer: 85
